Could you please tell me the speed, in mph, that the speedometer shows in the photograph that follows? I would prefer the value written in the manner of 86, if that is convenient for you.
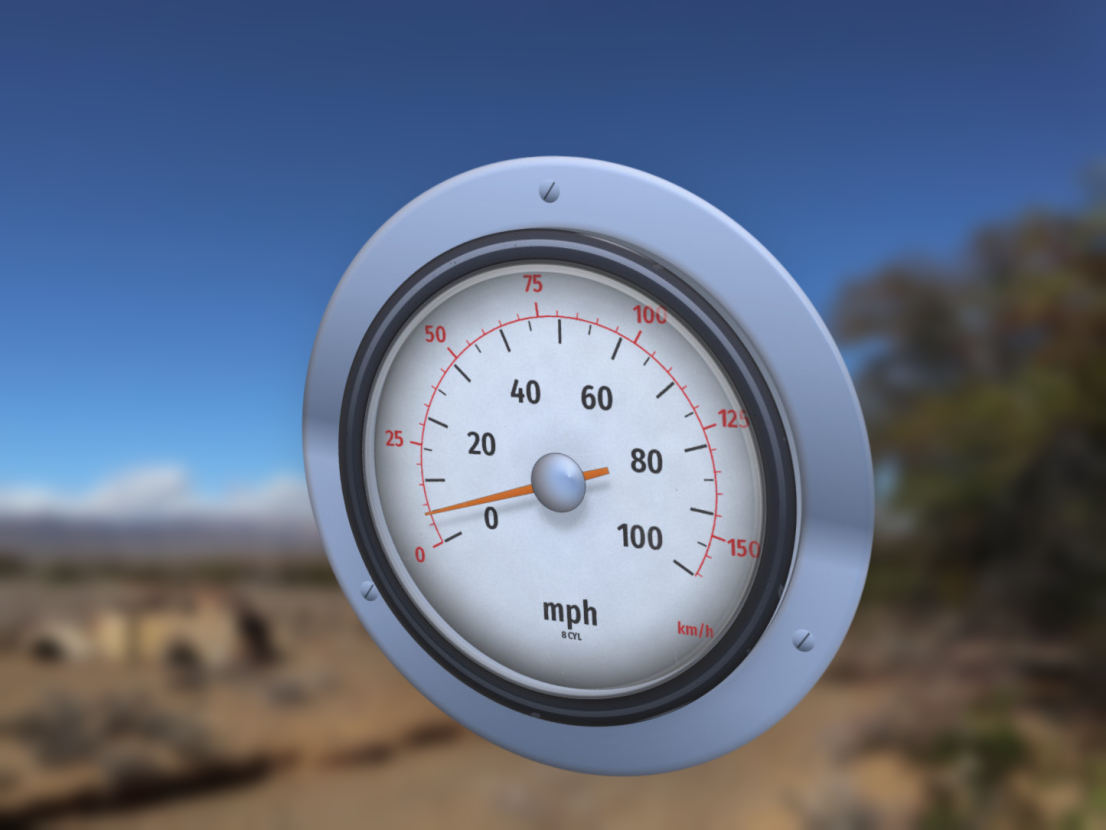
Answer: 5
